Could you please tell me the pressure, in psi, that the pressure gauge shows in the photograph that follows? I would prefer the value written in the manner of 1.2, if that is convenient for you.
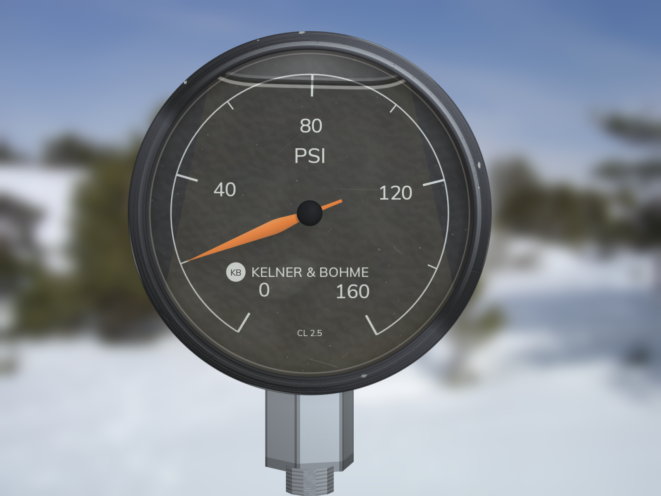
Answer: 20
